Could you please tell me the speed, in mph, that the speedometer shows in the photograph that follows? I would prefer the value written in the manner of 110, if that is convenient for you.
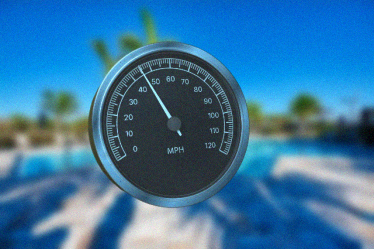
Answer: 45
